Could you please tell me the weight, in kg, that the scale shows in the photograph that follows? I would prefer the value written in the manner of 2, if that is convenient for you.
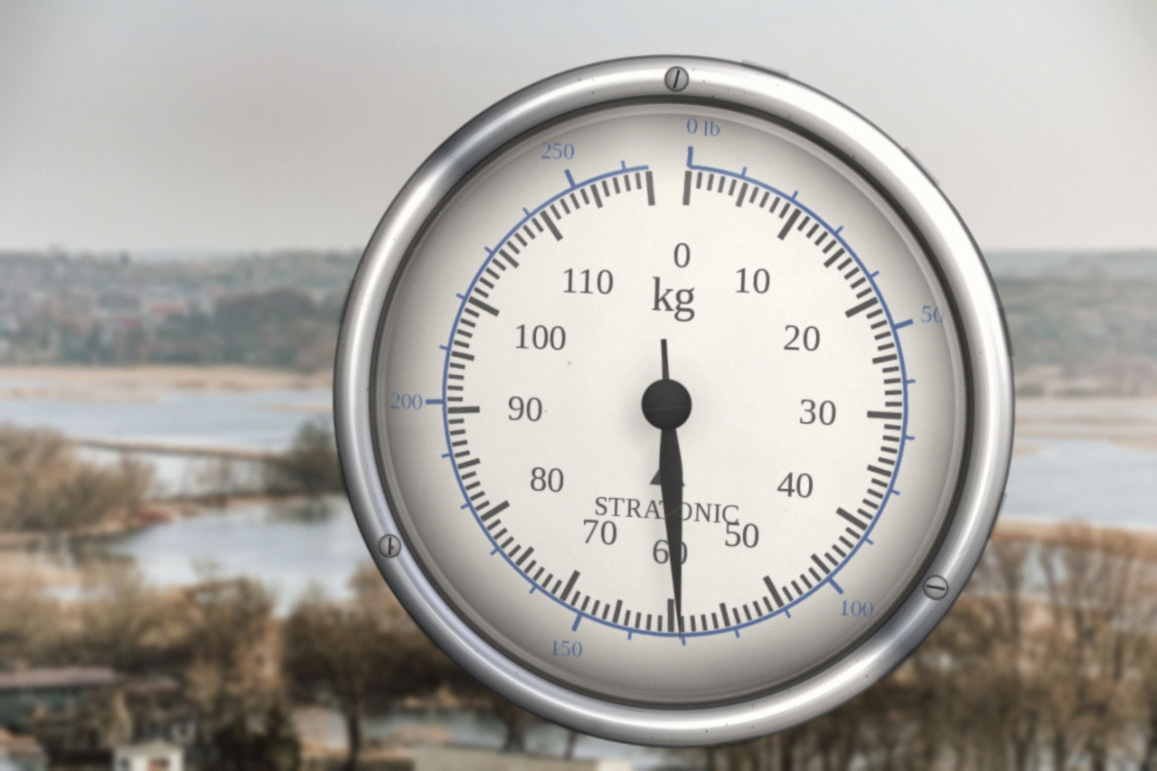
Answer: 59
